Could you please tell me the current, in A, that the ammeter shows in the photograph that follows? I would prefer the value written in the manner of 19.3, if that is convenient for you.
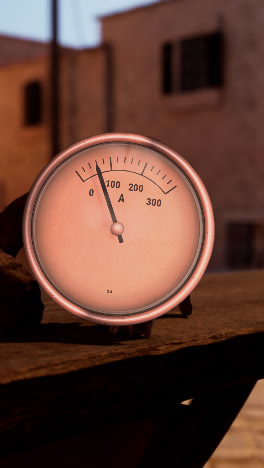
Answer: 60
